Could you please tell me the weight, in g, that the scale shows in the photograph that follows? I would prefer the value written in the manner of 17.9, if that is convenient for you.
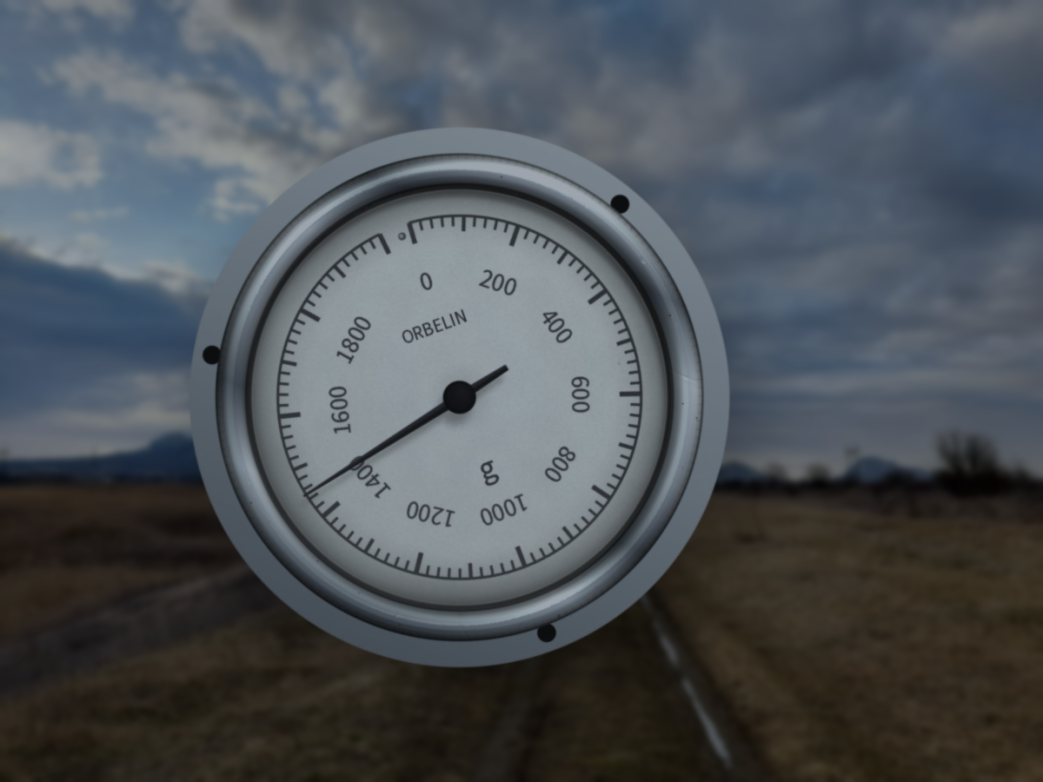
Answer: 1450
